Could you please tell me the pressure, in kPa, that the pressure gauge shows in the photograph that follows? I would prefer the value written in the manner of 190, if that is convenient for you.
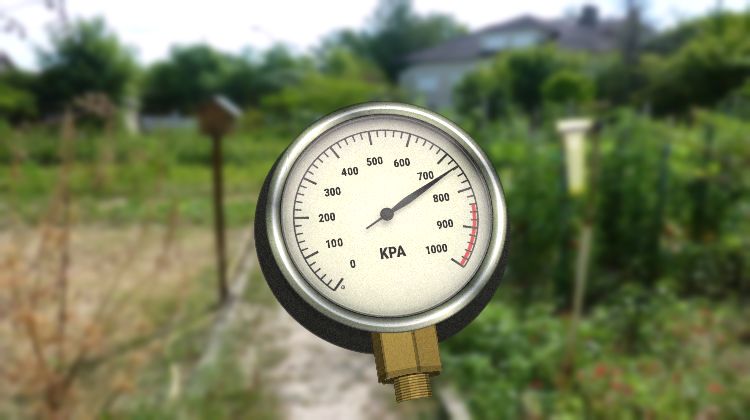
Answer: 740
